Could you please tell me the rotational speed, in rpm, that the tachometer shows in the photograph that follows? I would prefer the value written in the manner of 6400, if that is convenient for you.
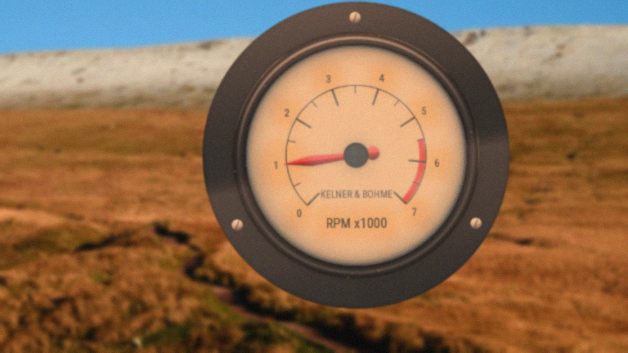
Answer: 1000
